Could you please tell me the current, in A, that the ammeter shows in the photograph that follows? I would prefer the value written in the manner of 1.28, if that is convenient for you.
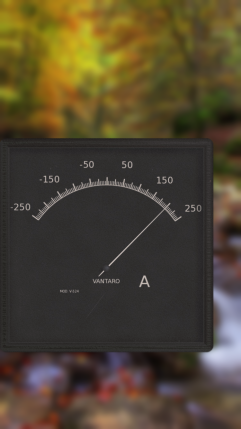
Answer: 200
